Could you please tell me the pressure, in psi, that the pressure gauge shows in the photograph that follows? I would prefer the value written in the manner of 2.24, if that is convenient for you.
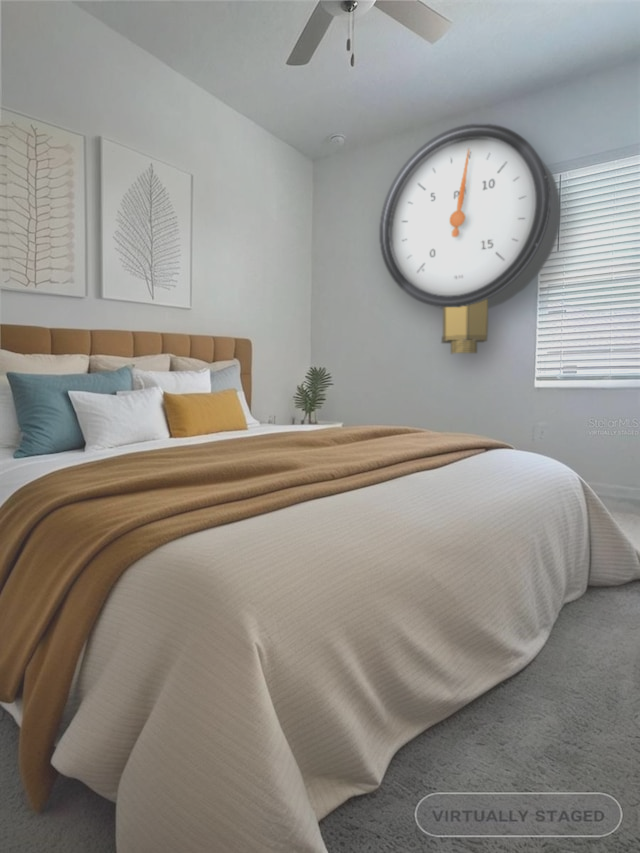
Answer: 8
